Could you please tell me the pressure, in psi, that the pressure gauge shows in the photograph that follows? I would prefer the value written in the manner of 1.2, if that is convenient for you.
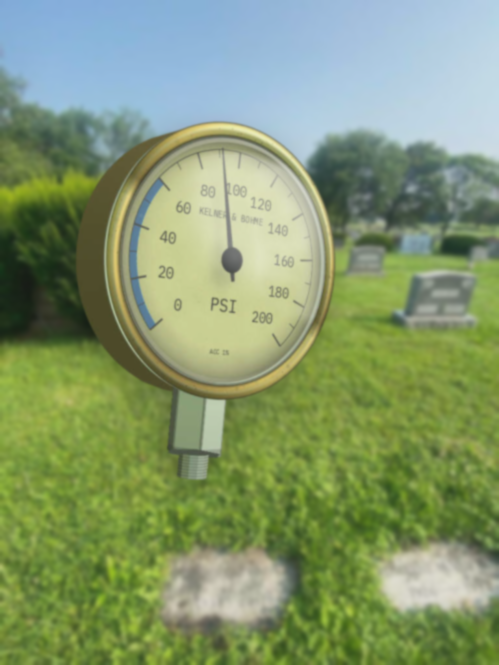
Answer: 90
